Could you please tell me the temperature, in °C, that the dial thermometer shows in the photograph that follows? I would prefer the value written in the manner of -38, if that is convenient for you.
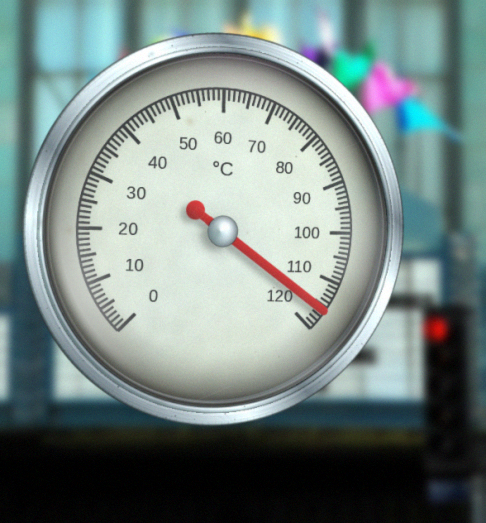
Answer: 116
